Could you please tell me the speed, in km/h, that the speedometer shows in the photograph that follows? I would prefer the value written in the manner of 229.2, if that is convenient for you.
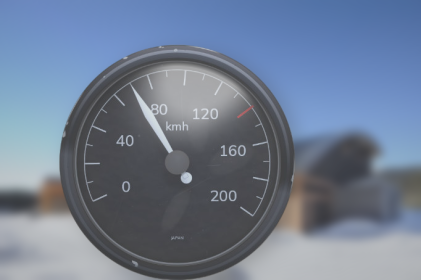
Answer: 70
